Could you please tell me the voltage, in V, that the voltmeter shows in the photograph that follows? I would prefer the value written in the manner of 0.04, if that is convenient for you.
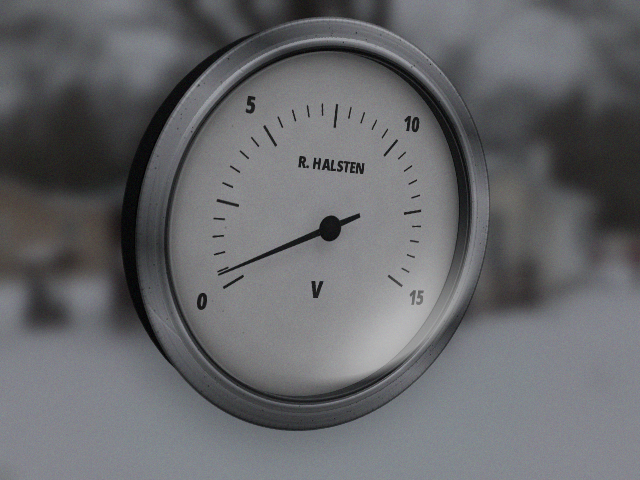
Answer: 0.5
